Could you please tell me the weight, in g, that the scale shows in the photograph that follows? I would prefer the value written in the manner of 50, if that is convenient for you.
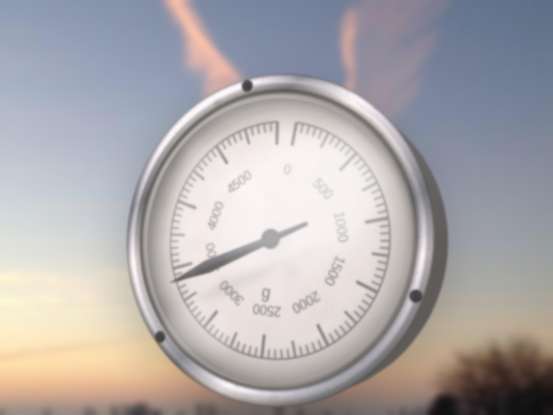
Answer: 3400
